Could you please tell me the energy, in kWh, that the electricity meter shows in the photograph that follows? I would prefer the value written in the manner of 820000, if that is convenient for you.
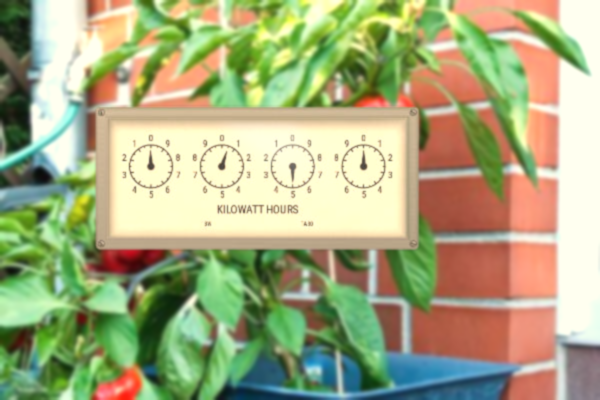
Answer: 50
